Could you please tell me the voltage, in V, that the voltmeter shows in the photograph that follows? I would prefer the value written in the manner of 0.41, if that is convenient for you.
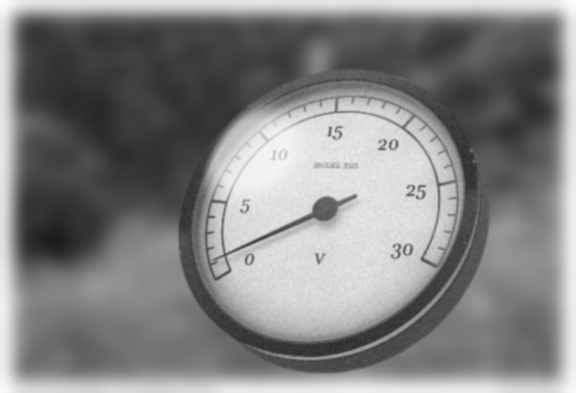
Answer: 1
